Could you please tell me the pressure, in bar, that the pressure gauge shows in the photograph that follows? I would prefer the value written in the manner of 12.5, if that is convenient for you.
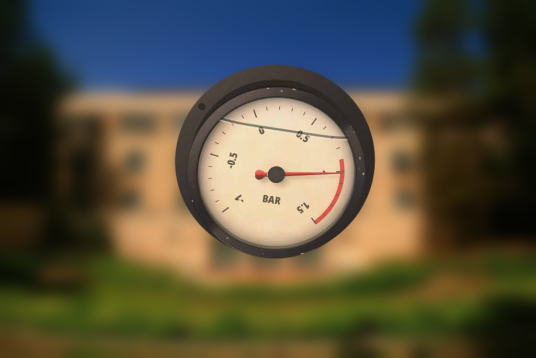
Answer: 1
